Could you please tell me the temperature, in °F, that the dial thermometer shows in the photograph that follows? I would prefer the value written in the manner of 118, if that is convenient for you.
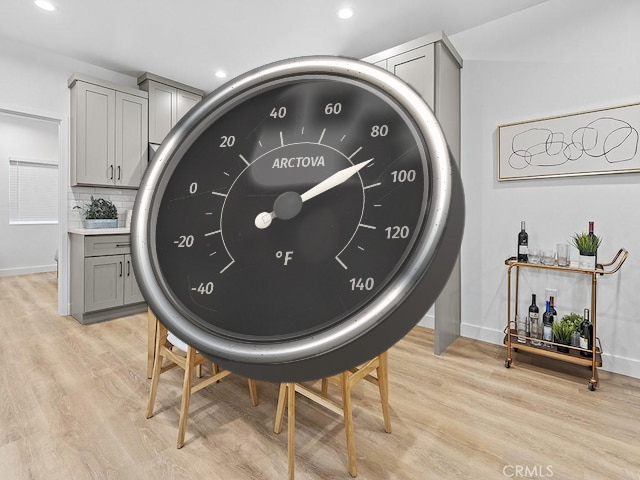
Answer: 90
